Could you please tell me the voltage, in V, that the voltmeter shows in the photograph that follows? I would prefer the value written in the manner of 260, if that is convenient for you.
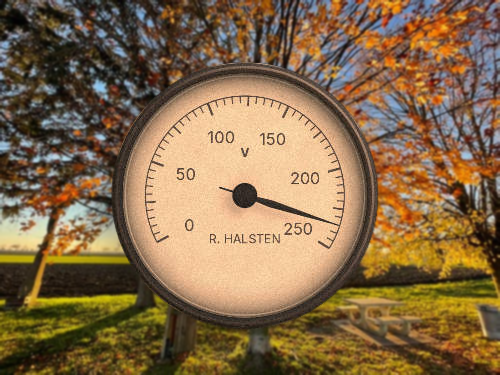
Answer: 235
